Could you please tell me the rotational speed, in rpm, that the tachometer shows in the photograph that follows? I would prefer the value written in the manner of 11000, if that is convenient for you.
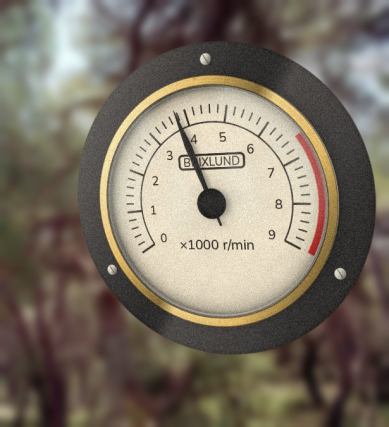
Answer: 3800
